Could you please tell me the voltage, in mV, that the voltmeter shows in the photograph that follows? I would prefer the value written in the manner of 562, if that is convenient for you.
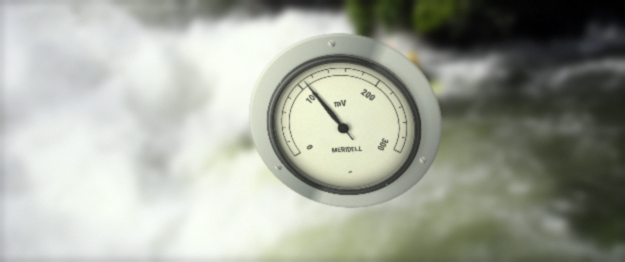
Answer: 110
